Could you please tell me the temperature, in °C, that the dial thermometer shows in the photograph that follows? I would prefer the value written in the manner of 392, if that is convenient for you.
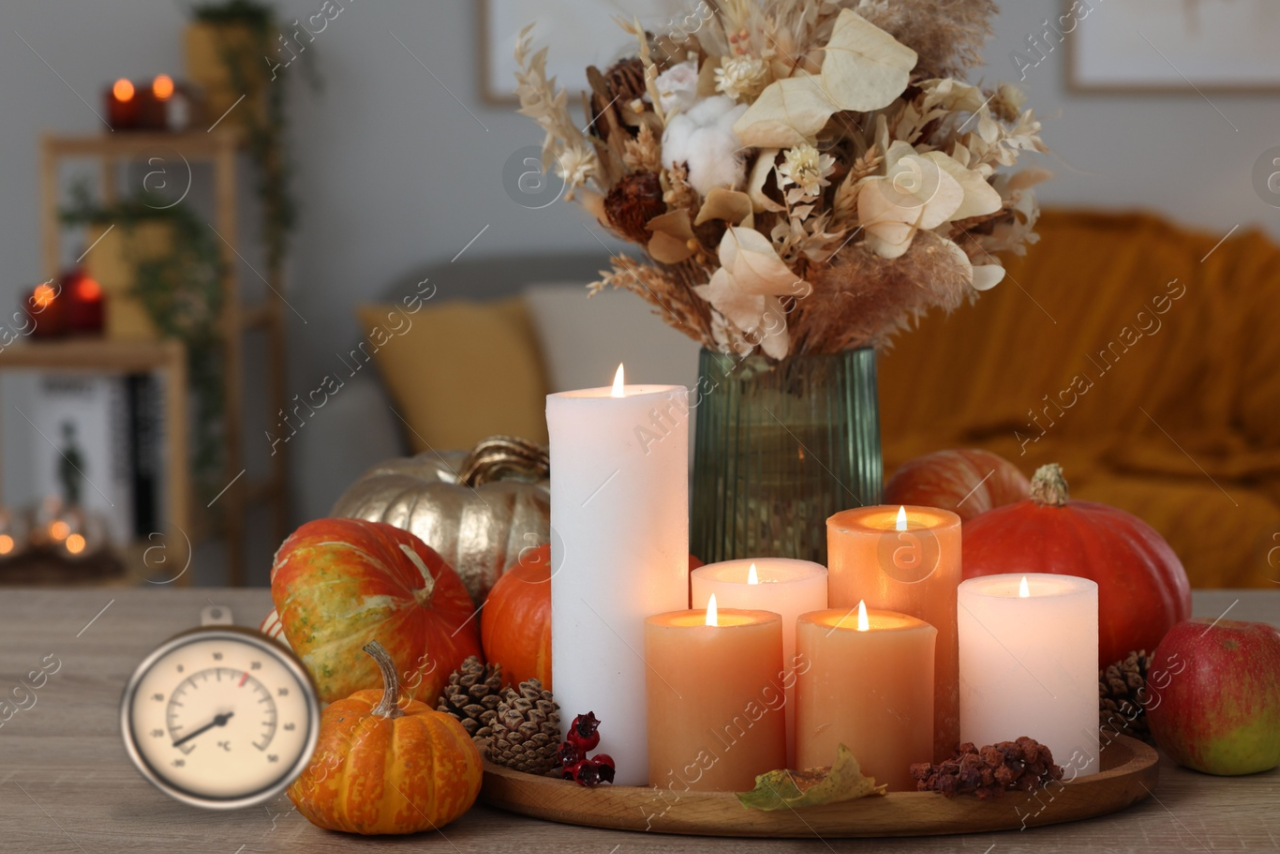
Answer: -25
